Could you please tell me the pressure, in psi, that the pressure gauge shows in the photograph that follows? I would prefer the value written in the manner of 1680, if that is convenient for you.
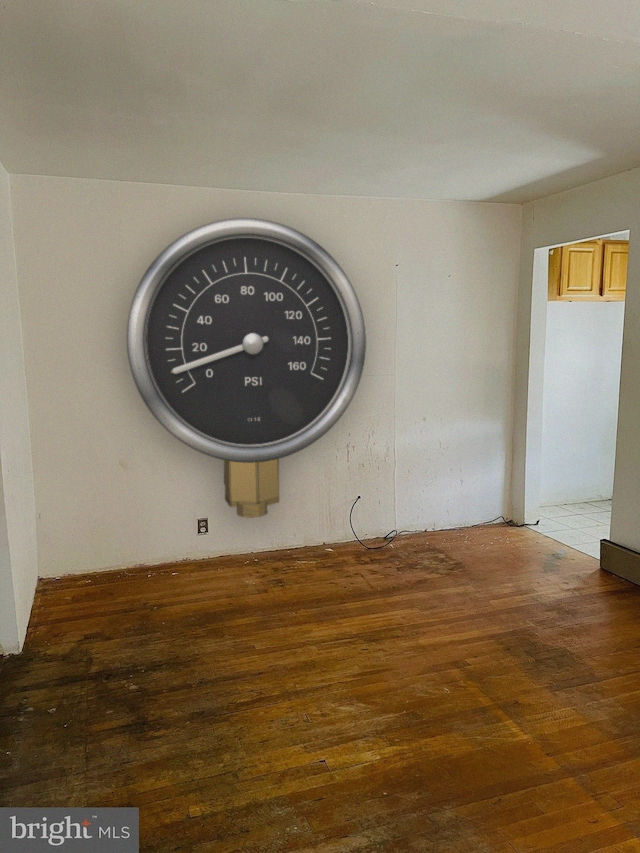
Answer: 10
